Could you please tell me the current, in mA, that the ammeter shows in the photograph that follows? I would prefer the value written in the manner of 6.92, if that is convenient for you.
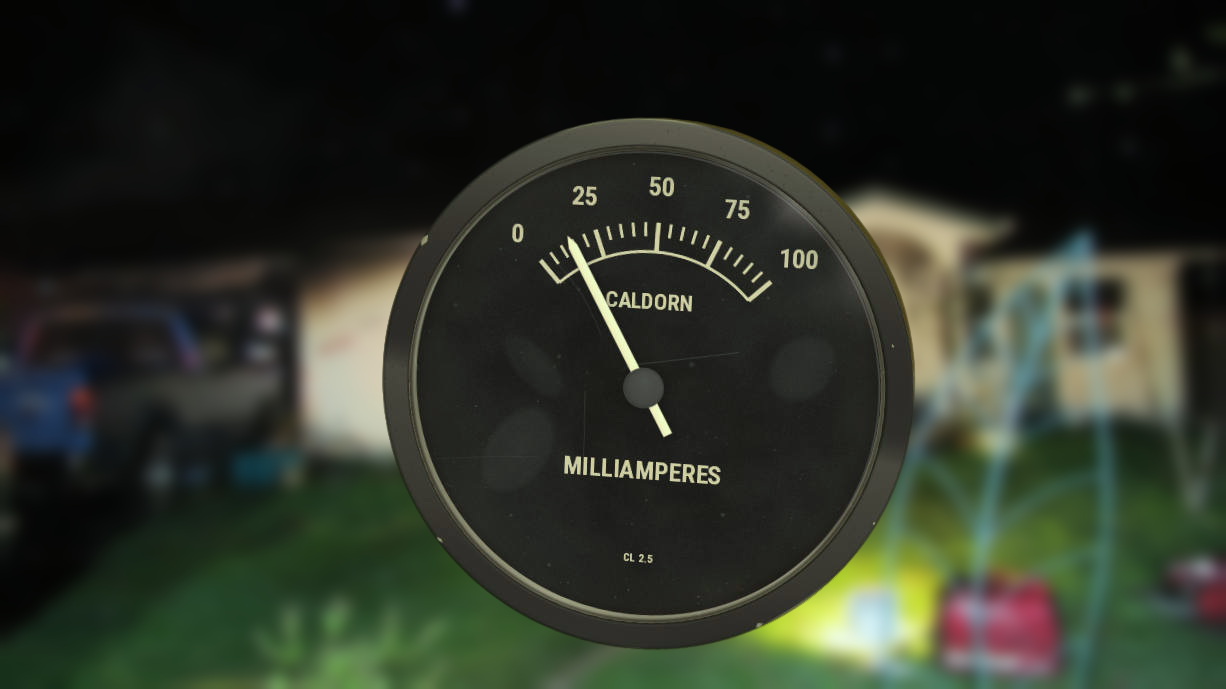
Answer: 15
